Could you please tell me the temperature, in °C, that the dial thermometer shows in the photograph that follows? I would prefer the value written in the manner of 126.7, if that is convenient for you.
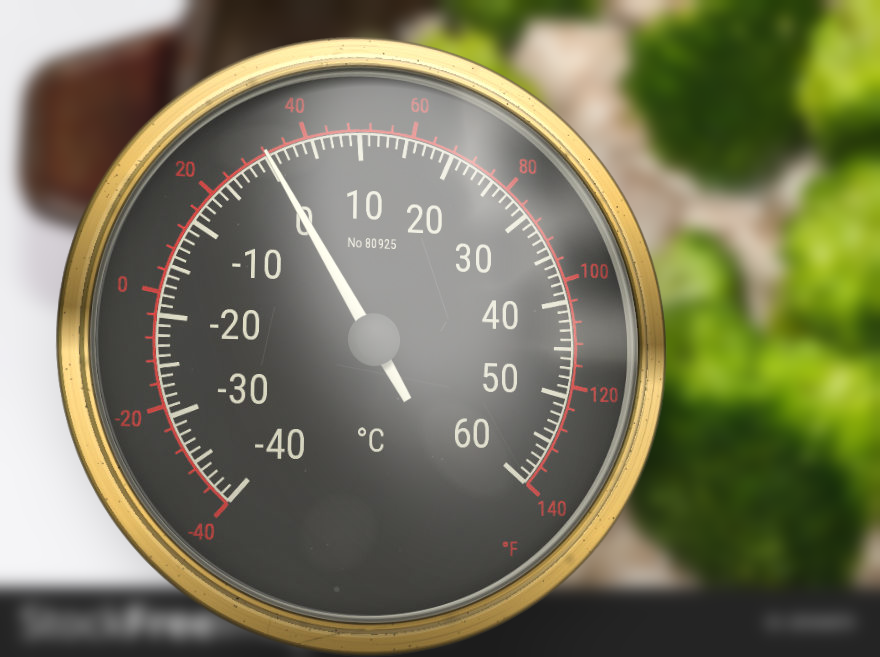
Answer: 0
